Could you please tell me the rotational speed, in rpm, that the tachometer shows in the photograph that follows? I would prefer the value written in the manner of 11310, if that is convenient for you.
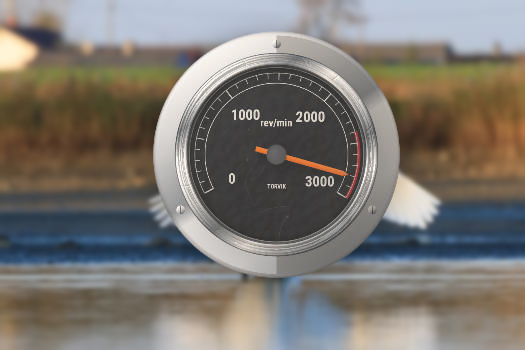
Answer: 2800
